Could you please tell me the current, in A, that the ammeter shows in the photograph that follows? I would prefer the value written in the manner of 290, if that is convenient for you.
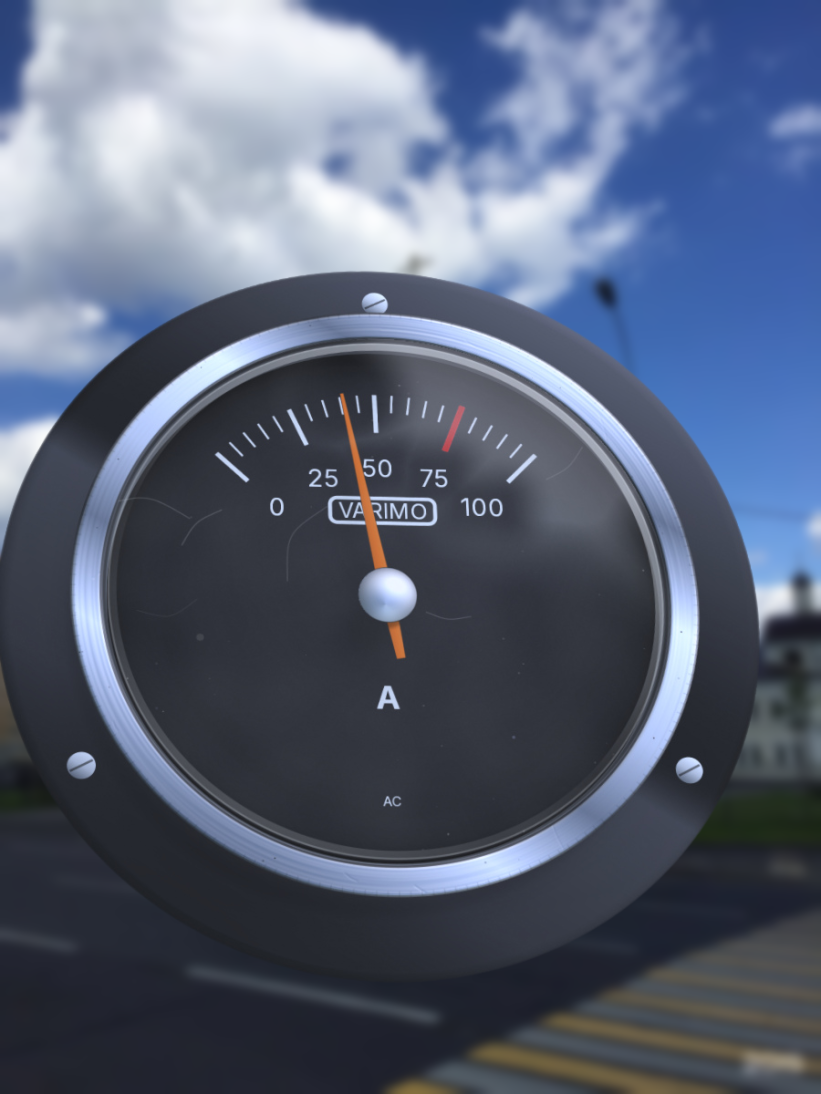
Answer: 40
